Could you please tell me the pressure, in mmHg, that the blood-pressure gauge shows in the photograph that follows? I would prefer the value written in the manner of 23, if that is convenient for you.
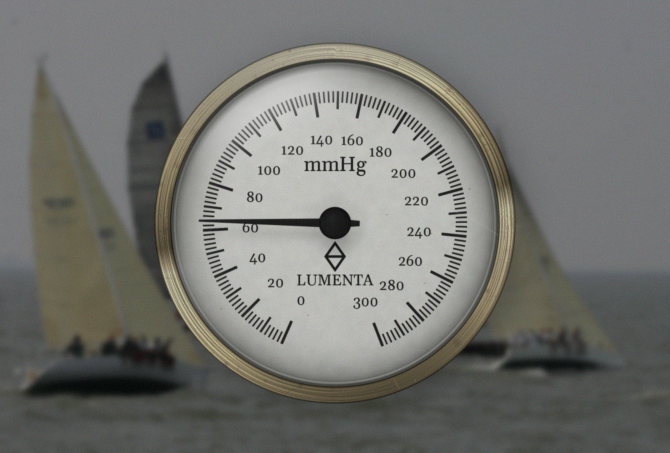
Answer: 64
